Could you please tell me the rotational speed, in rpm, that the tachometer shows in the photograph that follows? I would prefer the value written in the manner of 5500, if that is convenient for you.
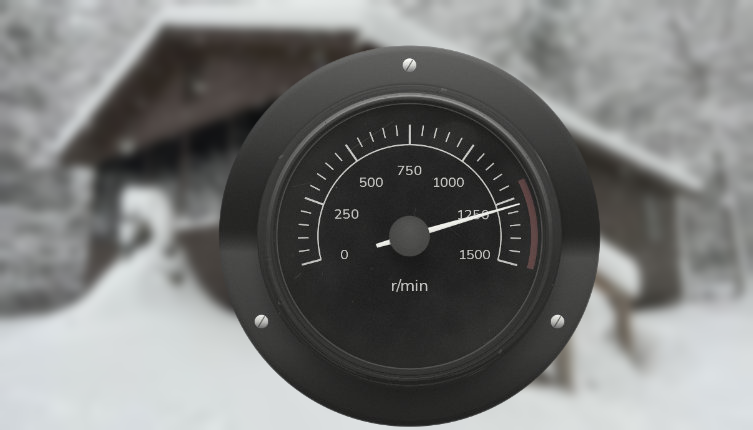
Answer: 1275
